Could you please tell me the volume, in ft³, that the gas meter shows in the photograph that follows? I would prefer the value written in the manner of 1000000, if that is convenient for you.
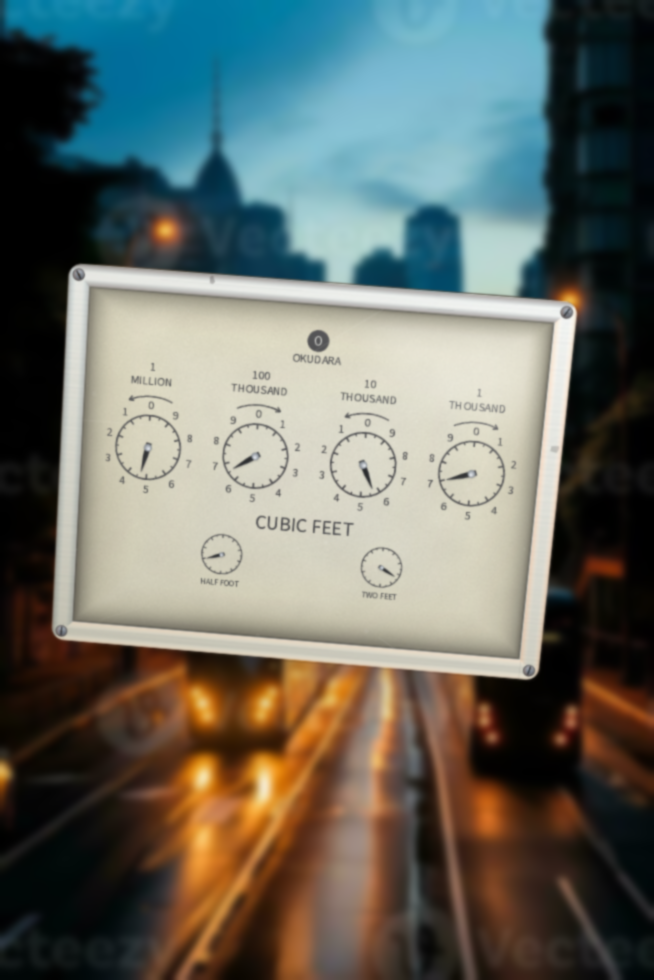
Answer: 465700
